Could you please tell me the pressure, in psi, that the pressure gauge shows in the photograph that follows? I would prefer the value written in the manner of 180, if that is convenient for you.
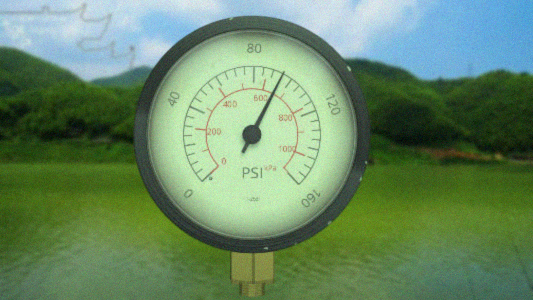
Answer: 95
